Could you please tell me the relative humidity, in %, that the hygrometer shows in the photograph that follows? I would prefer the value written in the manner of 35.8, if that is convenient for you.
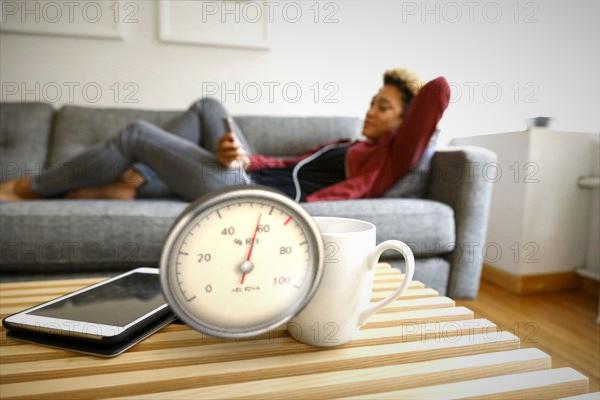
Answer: 56
